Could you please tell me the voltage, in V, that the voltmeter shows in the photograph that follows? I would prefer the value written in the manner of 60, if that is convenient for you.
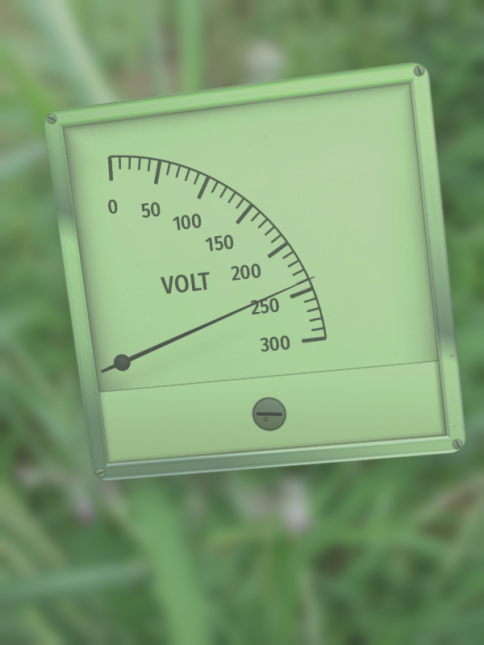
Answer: 240
